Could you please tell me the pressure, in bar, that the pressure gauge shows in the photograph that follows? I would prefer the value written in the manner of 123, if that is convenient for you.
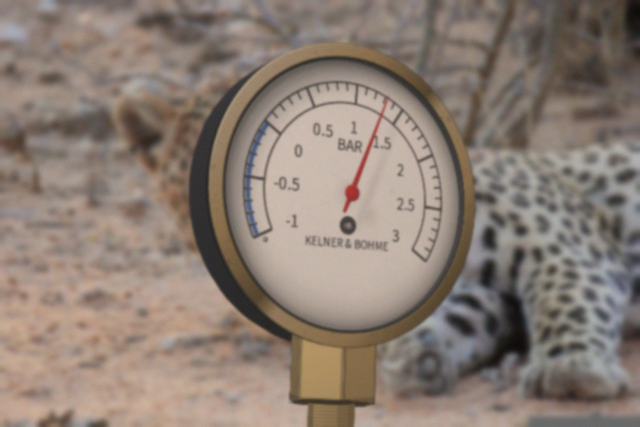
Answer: 1.3
